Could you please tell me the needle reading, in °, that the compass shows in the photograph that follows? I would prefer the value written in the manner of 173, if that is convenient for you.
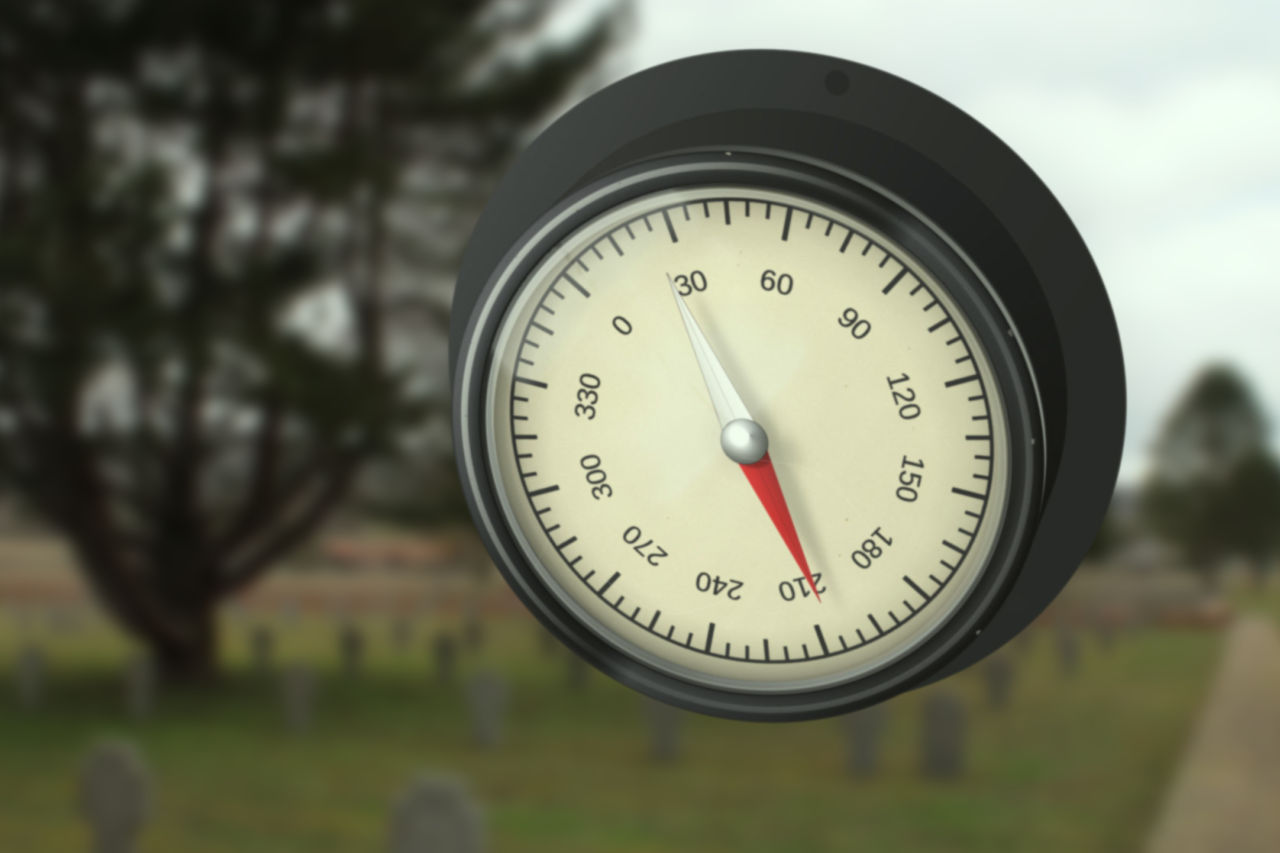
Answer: 205
